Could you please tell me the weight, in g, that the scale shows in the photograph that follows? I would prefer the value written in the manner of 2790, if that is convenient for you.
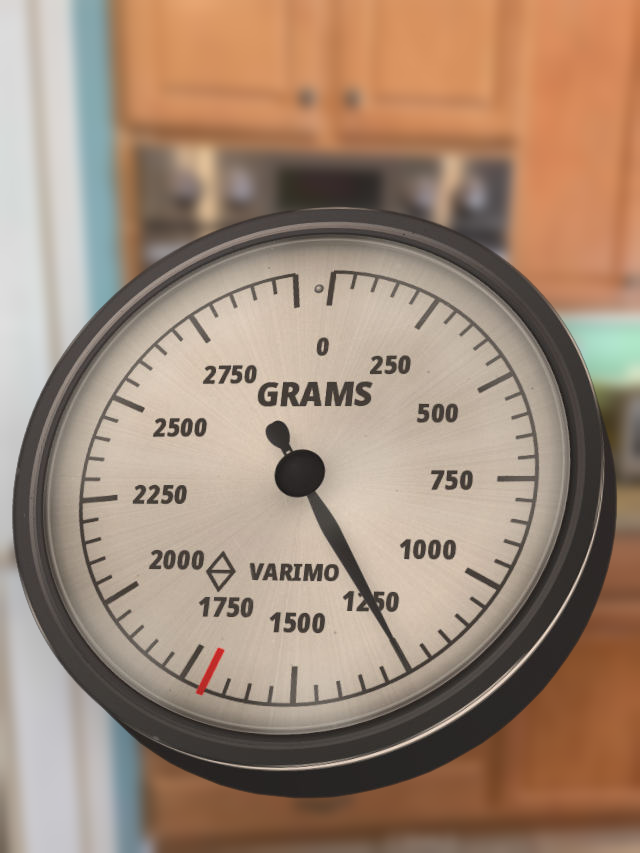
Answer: 1250
